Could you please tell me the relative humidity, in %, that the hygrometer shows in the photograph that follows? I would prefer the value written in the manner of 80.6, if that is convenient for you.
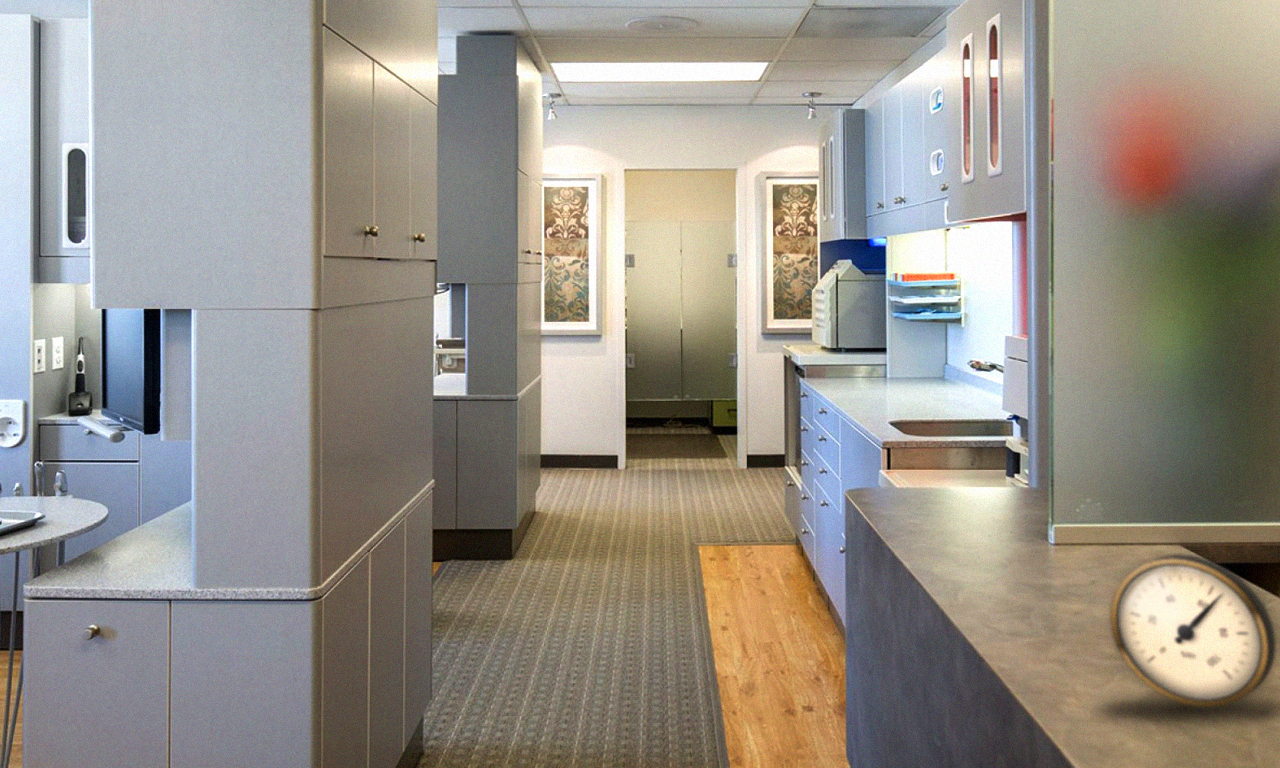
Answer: 64
